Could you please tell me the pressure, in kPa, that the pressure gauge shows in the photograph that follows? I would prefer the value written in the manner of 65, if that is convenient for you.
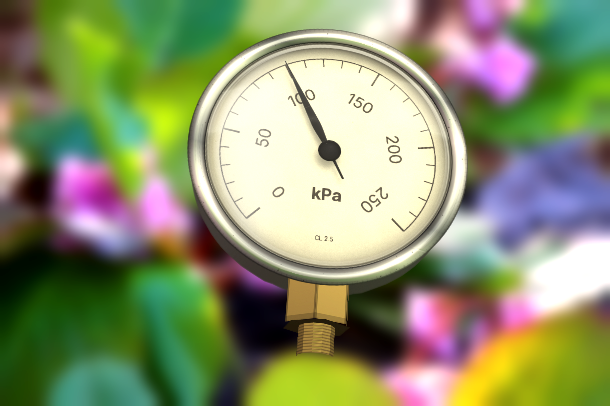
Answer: 100
